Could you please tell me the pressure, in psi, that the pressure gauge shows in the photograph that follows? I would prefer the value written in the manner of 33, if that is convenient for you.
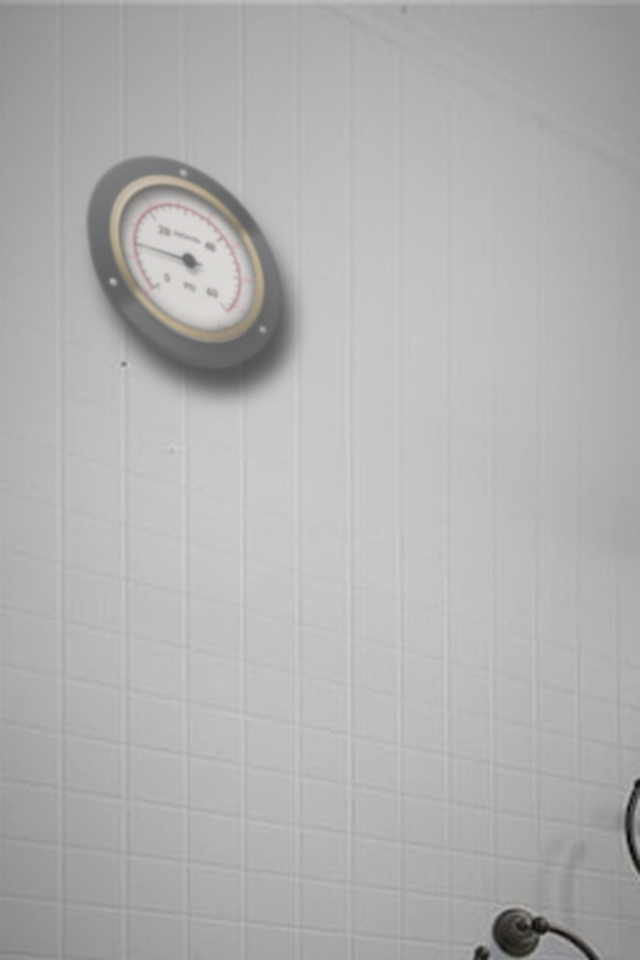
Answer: 10
